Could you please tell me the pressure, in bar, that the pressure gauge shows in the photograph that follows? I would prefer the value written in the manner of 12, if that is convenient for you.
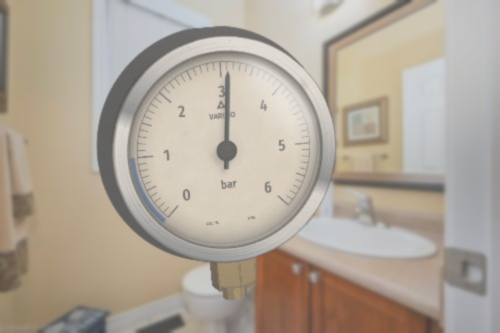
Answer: 3.1
